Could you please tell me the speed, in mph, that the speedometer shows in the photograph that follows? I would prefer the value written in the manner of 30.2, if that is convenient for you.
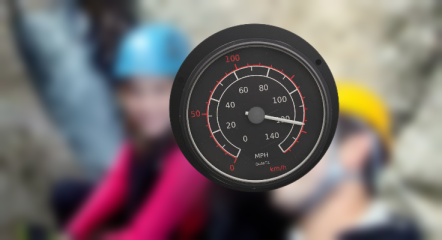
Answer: 120
